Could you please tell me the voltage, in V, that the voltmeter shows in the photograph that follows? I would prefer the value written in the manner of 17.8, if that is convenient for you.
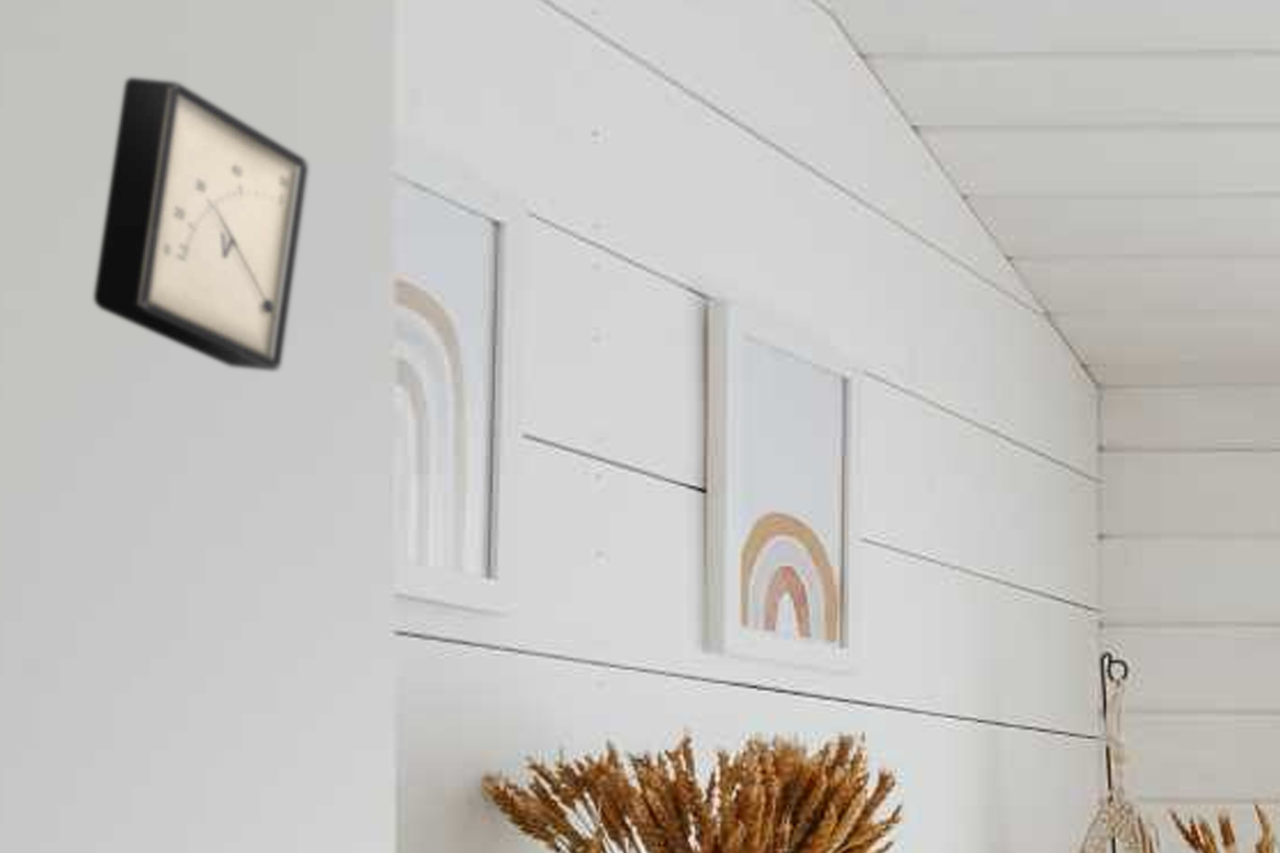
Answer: 30
